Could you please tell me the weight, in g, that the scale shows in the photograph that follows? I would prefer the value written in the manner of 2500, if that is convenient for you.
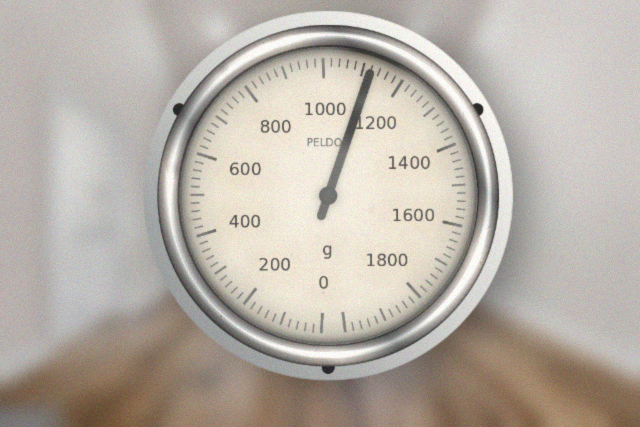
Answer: 1120
